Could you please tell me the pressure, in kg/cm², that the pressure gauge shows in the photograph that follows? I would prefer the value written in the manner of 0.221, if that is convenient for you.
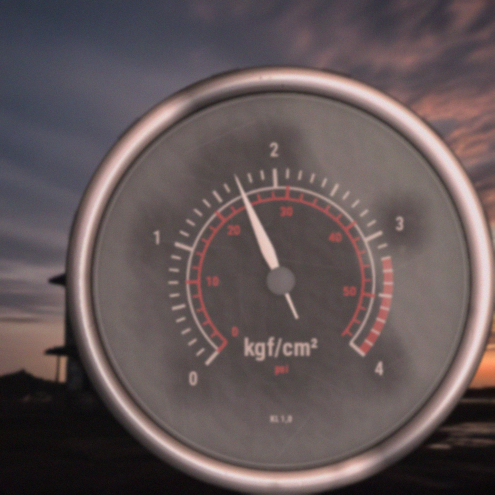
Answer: 1.7
